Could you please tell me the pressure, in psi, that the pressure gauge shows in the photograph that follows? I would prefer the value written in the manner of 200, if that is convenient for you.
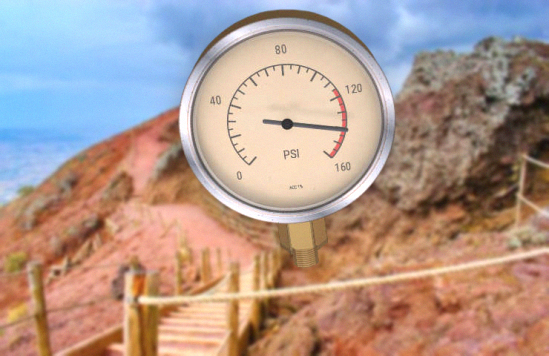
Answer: 140
